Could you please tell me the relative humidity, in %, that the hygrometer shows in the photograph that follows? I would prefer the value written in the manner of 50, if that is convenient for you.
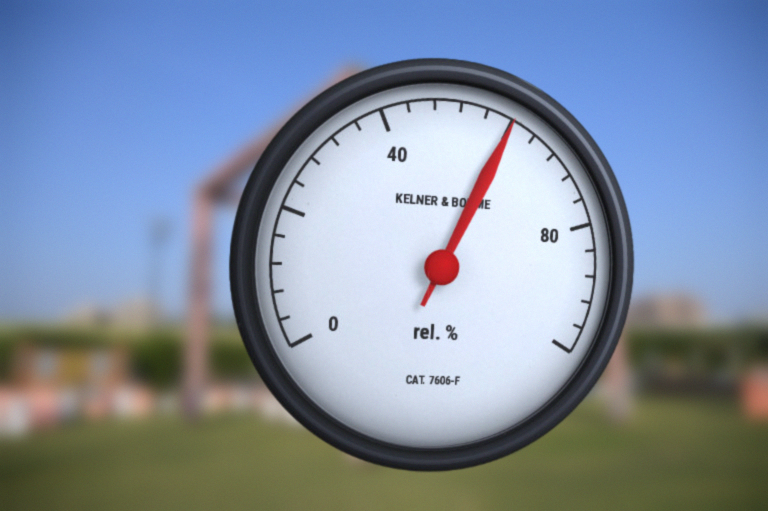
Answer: 60
